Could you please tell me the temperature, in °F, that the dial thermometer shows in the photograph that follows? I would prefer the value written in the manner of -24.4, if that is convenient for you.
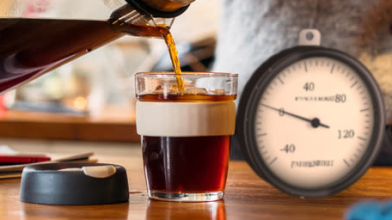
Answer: 0
